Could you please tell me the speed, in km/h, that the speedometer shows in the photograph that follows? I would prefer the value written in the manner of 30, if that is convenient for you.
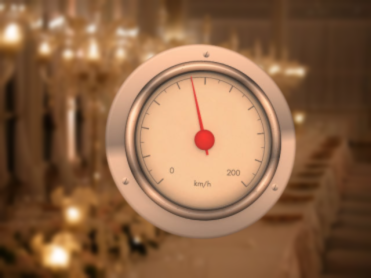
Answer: 90
